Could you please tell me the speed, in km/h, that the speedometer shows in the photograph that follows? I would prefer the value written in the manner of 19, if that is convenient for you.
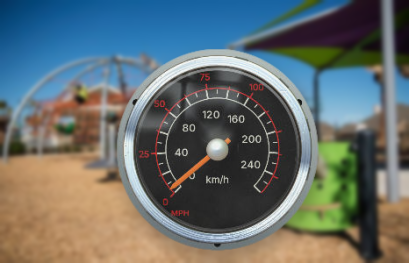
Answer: 5
